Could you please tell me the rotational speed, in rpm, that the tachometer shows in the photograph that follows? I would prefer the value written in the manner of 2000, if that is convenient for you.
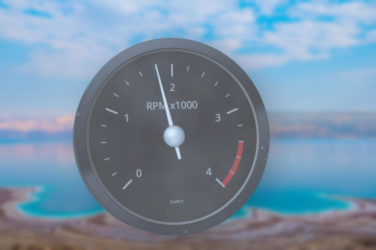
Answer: 1800
